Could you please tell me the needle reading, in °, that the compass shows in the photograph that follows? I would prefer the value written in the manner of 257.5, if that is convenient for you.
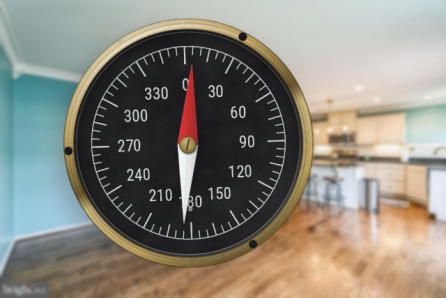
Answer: 5
